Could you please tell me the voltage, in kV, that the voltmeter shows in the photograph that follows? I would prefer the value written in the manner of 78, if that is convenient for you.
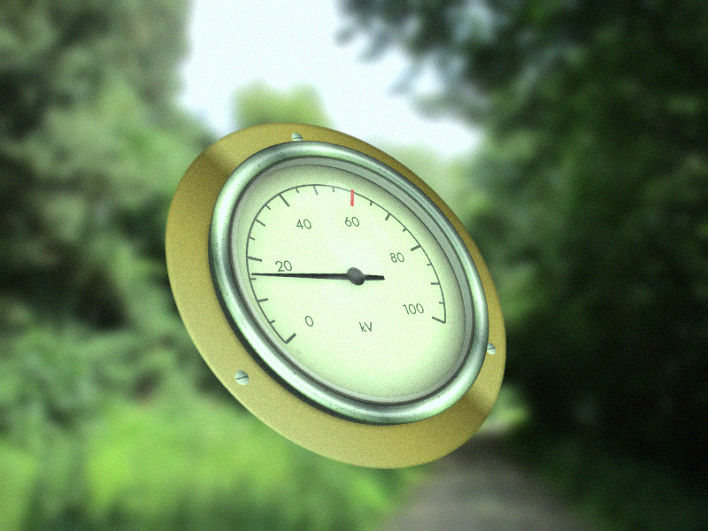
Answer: 15
